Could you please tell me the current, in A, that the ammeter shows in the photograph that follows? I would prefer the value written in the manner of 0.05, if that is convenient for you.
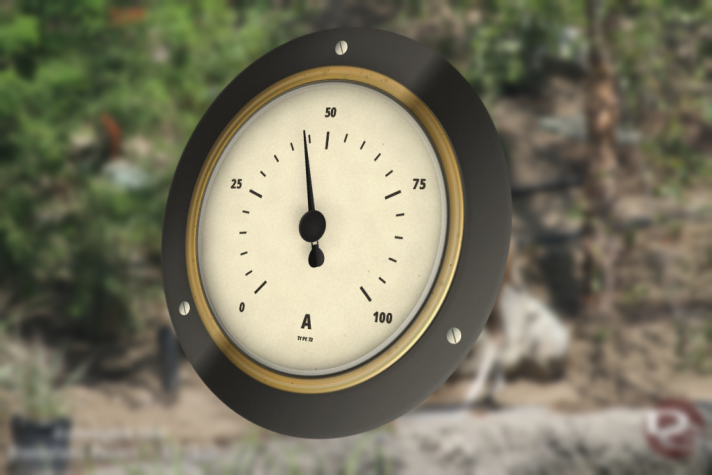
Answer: 45
